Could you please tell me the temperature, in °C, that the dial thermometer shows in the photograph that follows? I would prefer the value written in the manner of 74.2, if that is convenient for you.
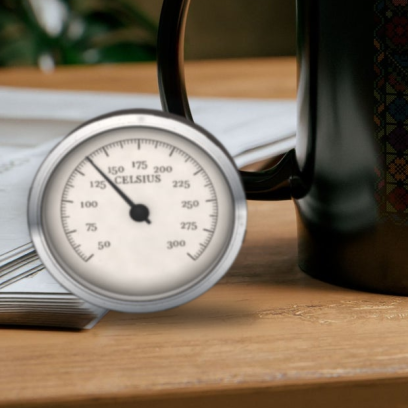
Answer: 137.5
